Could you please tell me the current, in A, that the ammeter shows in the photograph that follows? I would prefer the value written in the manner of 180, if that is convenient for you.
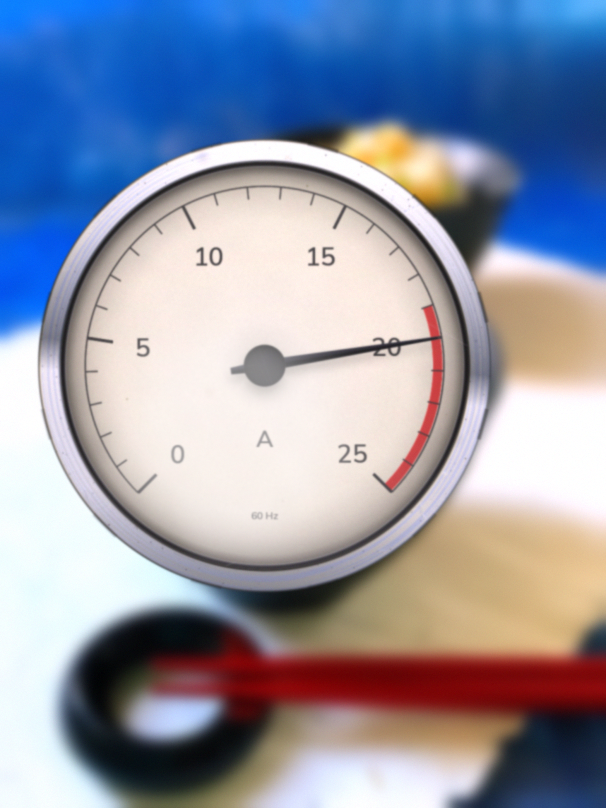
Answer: 20
